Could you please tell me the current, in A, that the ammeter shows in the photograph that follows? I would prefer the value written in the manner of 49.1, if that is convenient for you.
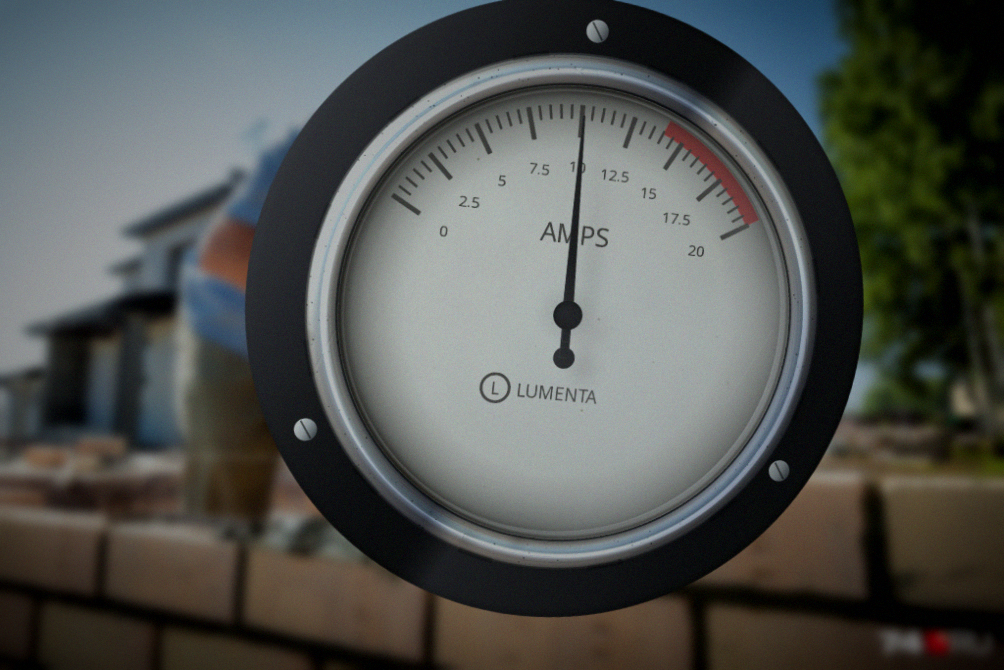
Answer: 10
